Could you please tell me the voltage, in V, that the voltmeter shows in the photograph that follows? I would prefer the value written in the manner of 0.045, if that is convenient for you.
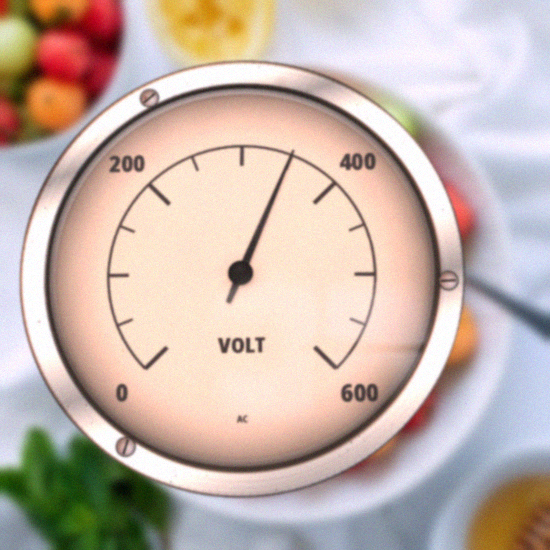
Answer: 350
